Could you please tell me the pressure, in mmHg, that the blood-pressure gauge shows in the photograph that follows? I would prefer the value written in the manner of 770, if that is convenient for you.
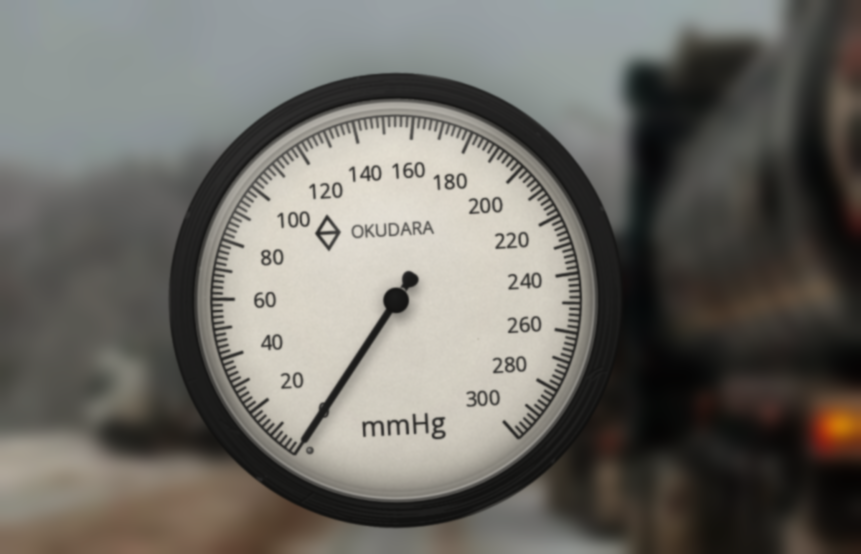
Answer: 0
